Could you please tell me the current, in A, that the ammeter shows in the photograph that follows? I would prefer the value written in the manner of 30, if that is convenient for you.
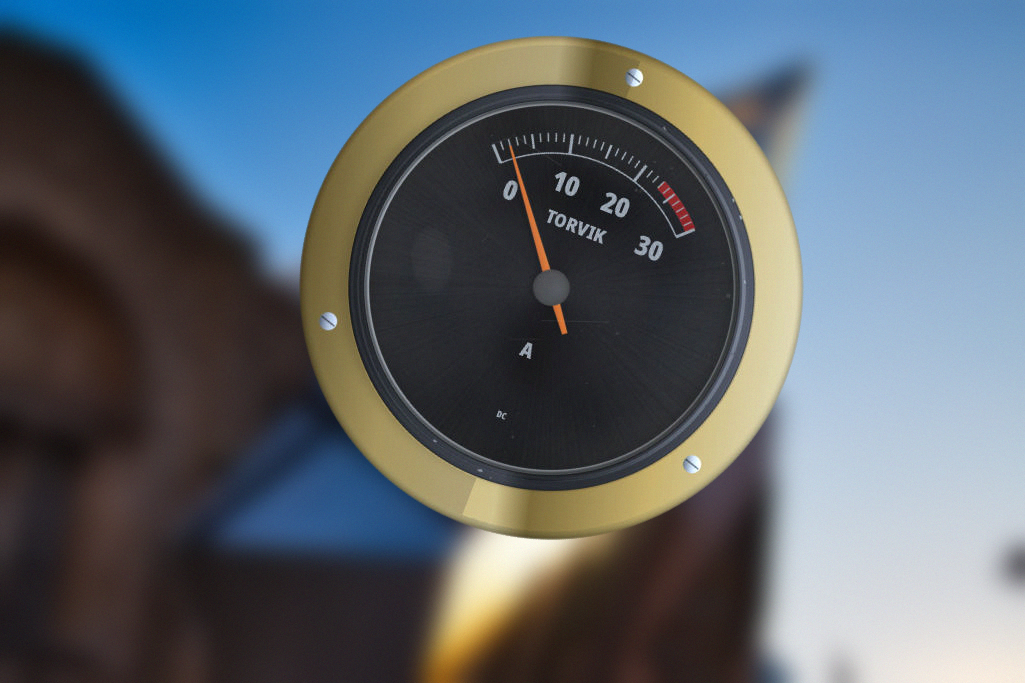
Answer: 2
